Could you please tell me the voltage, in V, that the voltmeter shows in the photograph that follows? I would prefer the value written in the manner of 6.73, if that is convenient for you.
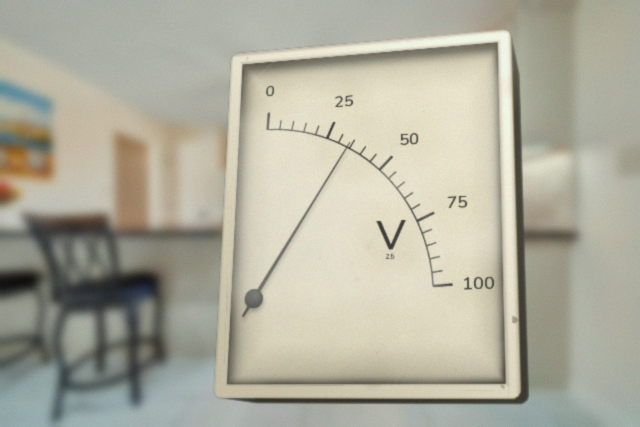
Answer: 35
